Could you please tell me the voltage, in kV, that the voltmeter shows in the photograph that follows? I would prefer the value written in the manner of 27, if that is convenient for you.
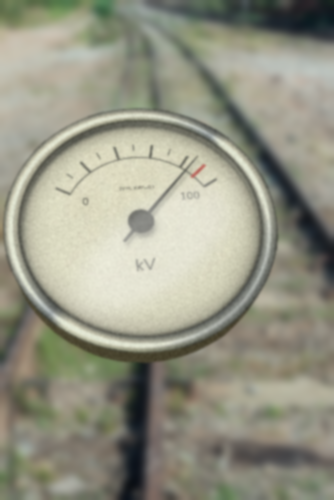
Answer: 85
